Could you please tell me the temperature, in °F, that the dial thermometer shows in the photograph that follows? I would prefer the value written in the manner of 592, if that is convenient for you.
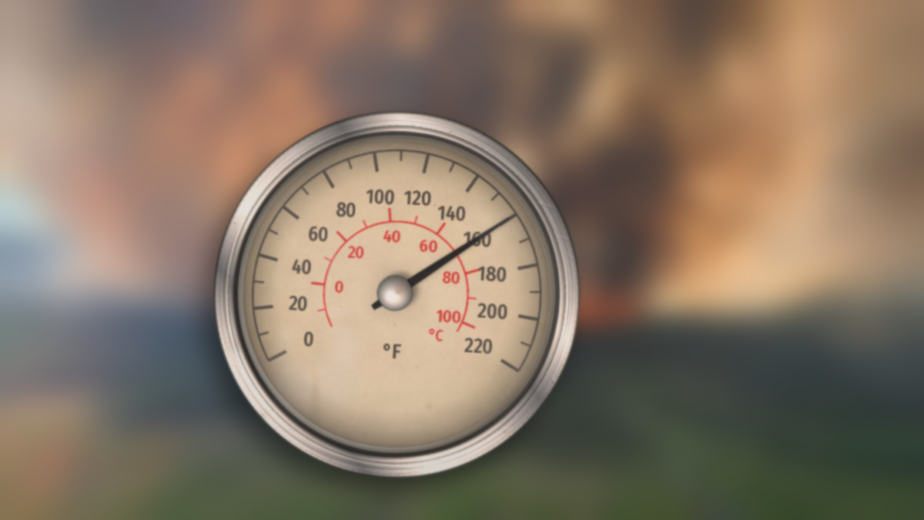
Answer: 160
